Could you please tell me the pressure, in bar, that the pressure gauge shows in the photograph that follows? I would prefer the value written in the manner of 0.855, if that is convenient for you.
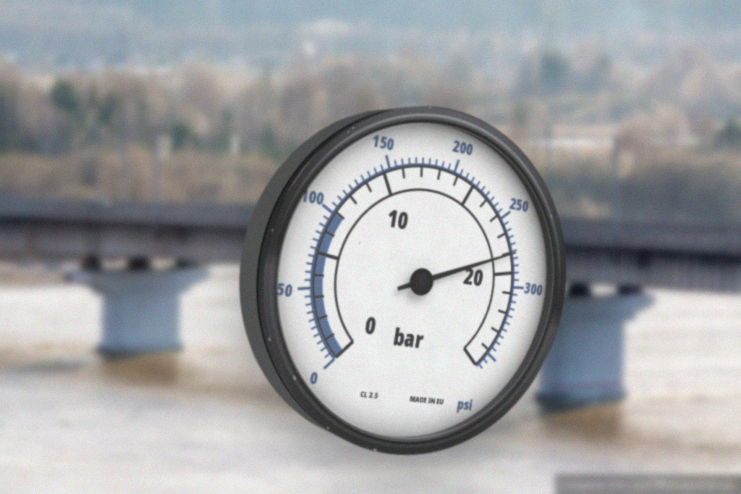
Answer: 19
